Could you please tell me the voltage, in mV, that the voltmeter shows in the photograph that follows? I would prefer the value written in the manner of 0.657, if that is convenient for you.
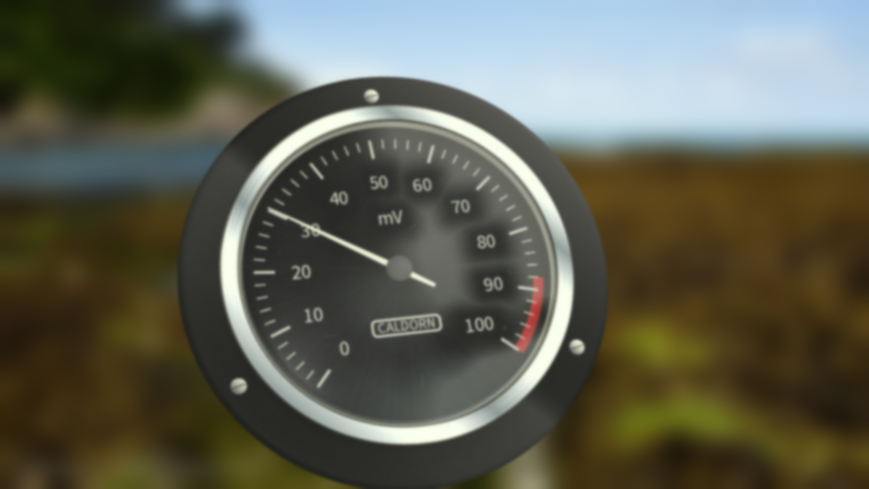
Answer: 30
